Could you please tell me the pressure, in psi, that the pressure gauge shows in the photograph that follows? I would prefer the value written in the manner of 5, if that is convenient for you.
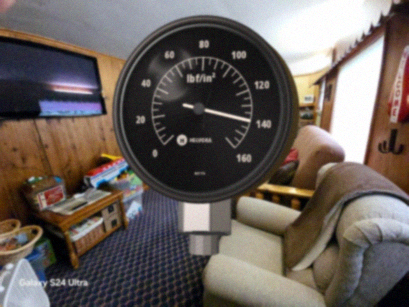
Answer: 140
